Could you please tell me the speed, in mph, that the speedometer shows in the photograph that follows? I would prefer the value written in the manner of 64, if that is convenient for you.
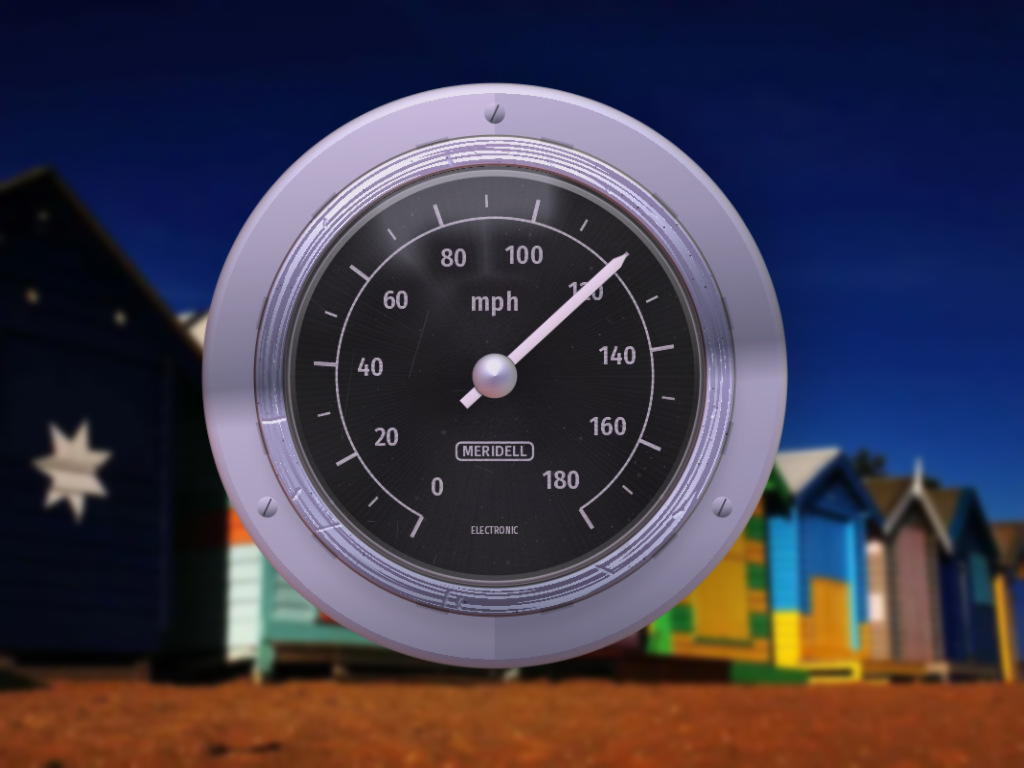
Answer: 120
